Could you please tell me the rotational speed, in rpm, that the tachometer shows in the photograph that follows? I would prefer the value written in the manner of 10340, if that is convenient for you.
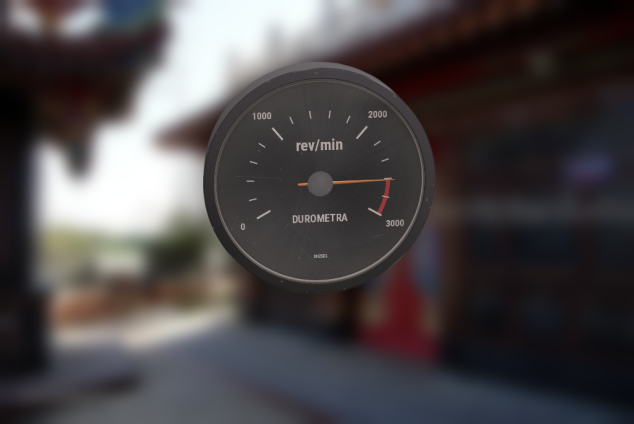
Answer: 2600
